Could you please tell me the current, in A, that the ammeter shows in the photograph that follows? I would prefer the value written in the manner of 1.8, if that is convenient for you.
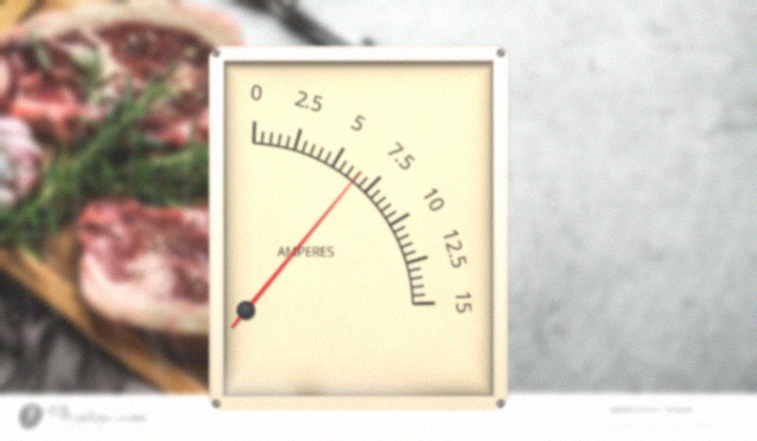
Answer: 6.5
